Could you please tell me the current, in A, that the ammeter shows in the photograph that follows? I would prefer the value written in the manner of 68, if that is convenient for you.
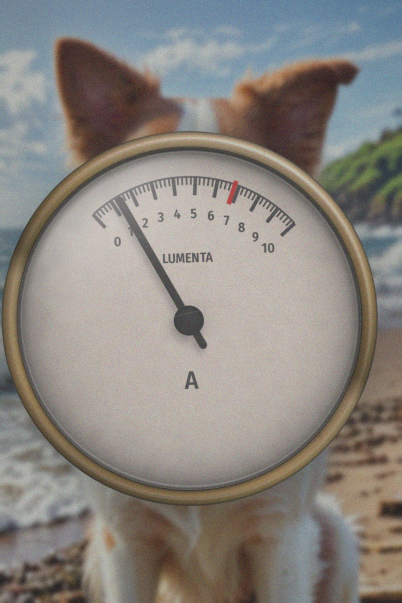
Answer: 1.4
